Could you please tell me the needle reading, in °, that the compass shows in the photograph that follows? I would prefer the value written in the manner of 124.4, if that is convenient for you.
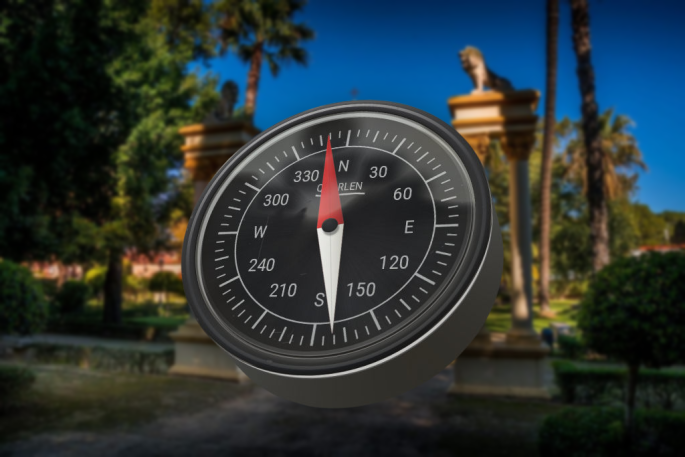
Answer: 350
